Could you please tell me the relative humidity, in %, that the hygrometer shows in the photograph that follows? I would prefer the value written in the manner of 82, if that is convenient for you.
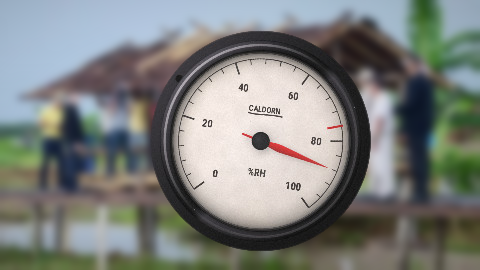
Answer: 88
